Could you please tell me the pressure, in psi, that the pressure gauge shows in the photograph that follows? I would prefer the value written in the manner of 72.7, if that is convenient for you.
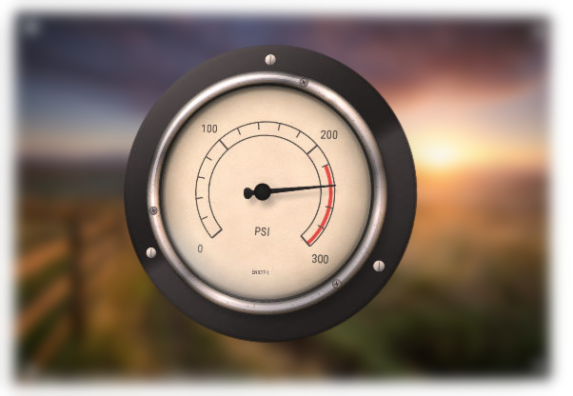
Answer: 240
